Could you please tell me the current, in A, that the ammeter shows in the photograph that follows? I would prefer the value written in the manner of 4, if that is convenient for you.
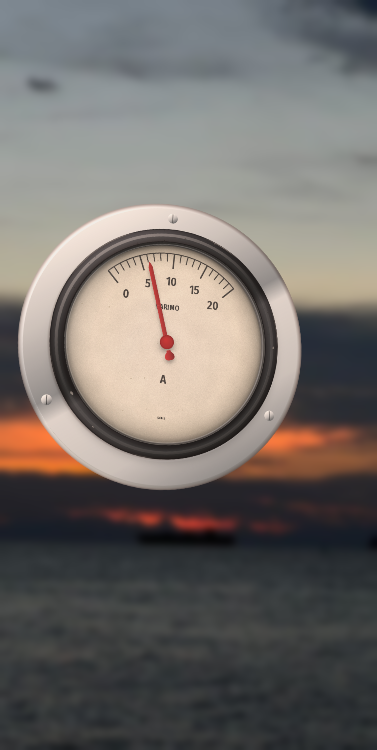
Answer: 6
